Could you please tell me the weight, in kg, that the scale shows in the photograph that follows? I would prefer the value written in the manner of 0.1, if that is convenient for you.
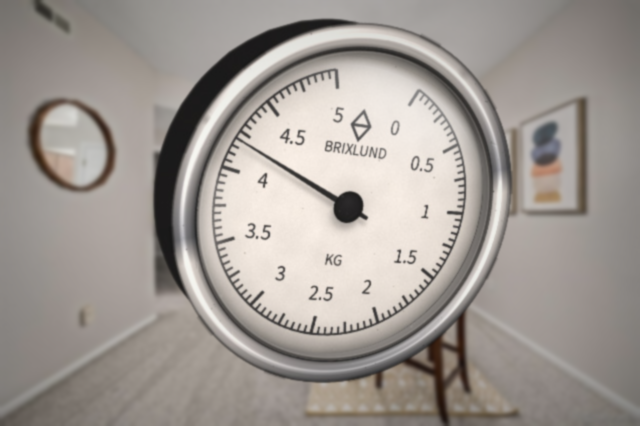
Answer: 4.2
